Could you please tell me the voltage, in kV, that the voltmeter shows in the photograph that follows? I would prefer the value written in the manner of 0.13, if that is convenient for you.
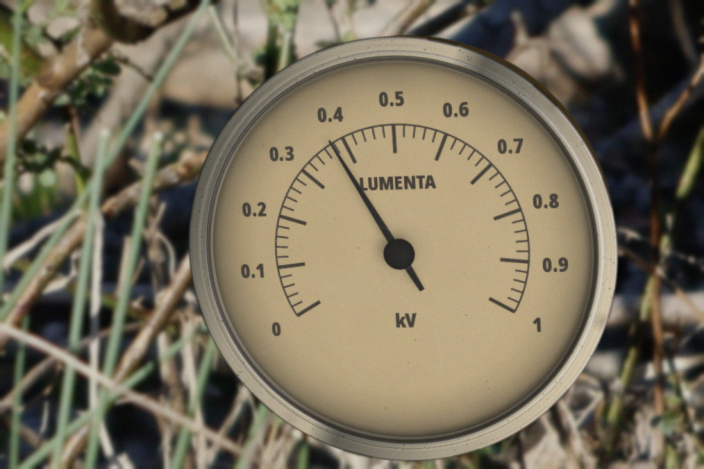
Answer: 0.38
